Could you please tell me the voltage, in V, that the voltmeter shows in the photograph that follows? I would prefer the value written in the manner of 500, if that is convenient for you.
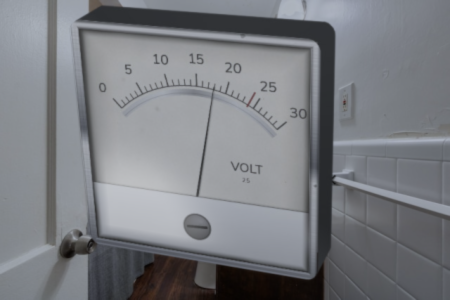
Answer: 18
